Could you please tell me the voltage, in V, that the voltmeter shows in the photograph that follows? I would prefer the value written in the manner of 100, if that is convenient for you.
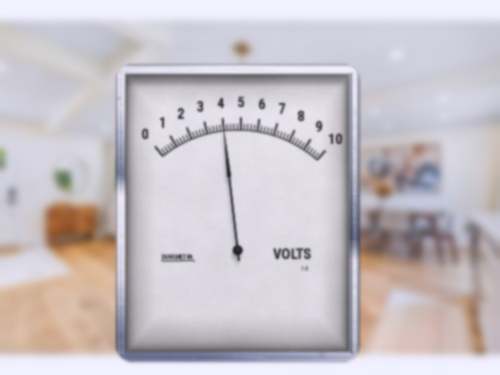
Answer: 4
